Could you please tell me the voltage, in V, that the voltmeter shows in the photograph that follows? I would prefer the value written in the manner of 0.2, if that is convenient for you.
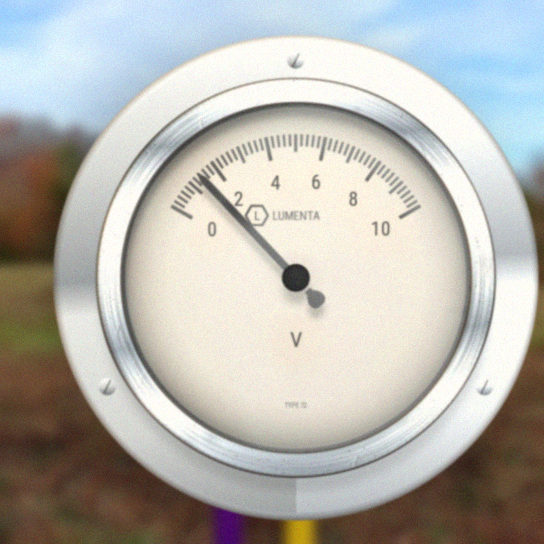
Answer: 1.4
